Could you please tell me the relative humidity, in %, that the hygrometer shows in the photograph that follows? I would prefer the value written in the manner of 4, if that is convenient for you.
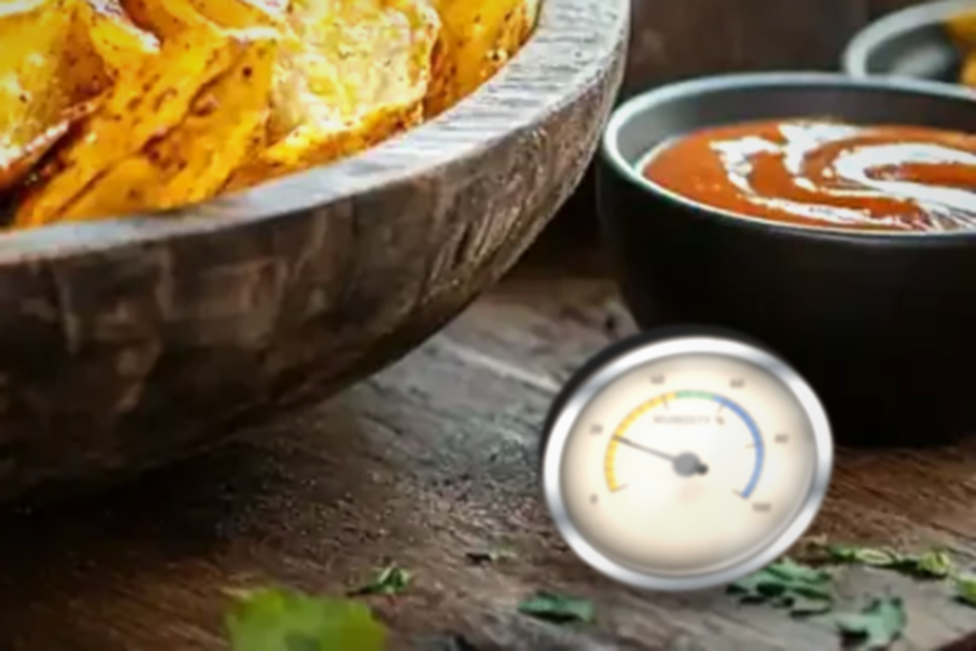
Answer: 20
